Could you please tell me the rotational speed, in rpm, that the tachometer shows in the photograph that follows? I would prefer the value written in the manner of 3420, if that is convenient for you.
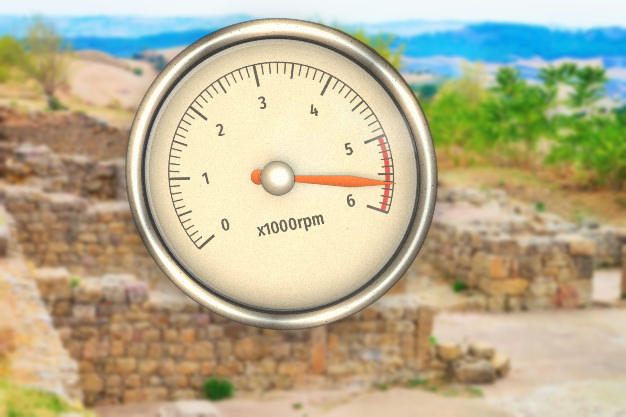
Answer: 5600
